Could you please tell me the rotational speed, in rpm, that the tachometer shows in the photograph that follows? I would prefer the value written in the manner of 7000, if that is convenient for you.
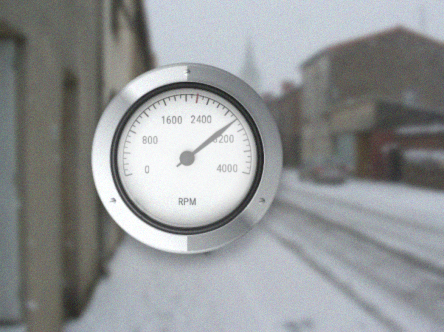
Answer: 3000
